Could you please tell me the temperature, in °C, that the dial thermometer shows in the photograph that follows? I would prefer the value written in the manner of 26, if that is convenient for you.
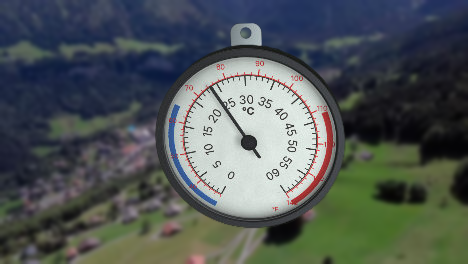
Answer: 24
